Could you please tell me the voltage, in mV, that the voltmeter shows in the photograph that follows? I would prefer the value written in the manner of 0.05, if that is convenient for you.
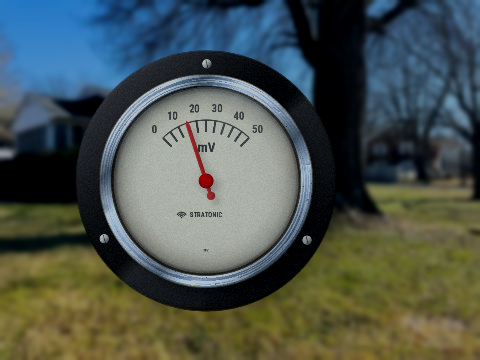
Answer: 15
